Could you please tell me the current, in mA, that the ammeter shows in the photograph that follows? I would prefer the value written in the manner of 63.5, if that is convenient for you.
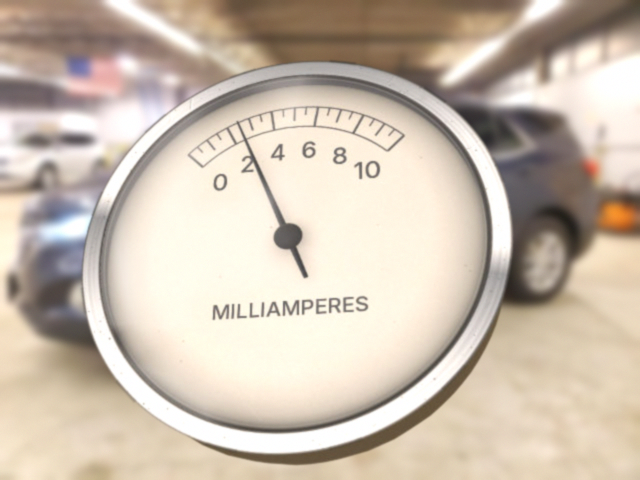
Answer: 2.5
